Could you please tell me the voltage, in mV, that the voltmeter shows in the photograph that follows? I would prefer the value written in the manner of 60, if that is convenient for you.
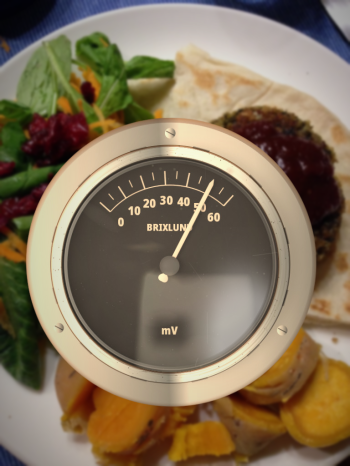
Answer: 50
